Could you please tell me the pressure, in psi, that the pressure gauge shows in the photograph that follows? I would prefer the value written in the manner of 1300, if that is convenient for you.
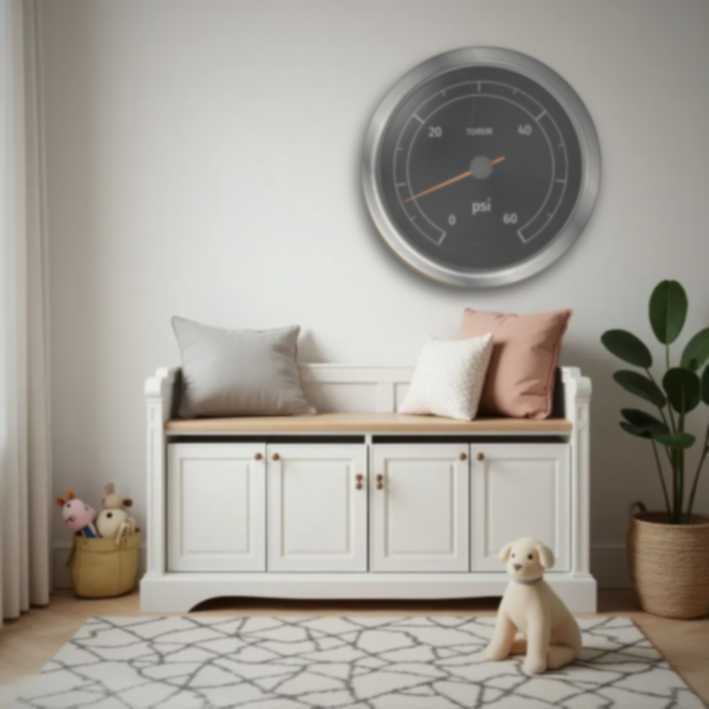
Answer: 7.5
